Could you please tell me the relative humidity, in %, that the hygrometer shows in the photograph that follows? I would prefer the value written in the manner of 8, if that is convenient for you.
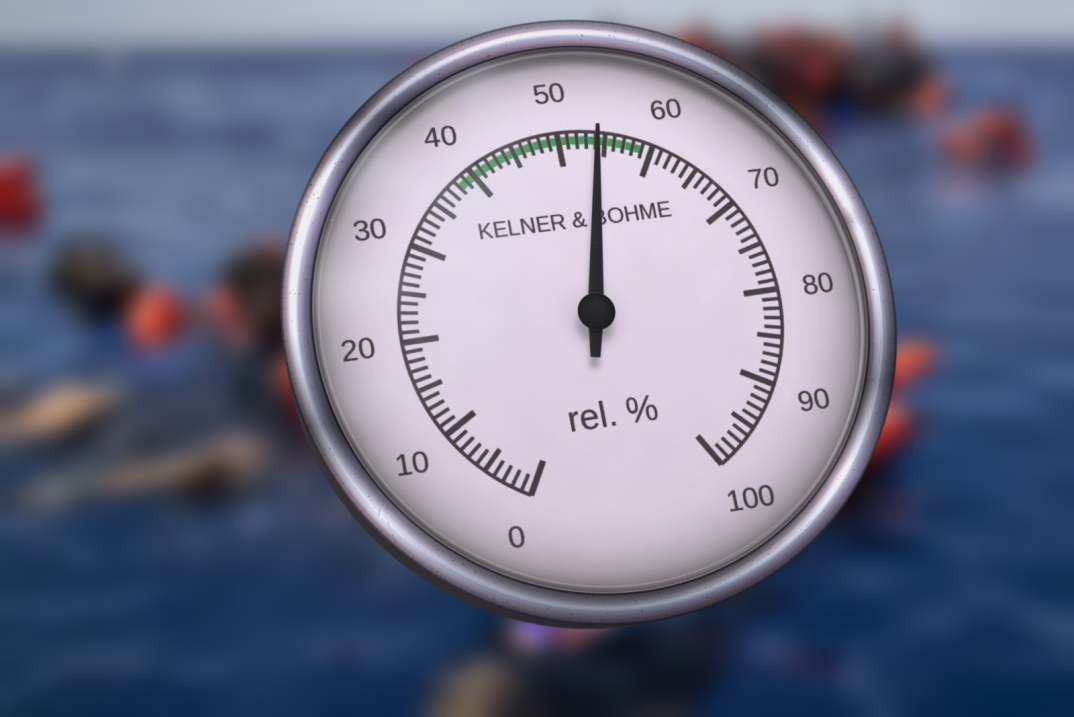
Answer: 54
